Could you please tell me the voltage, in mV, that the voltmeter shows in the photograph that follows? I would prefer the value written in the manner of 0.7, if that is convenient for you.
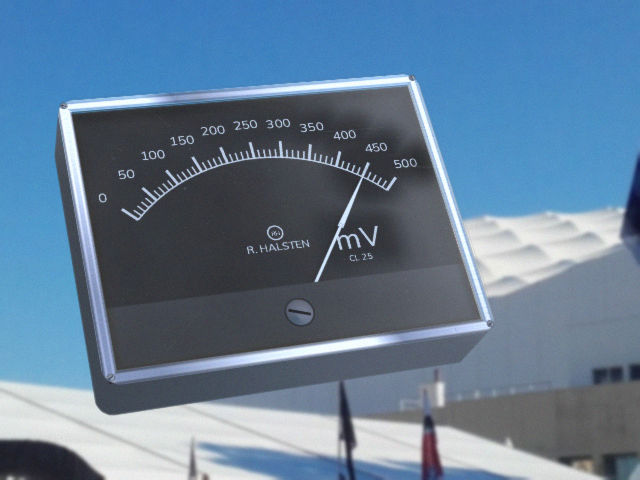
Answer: 450
